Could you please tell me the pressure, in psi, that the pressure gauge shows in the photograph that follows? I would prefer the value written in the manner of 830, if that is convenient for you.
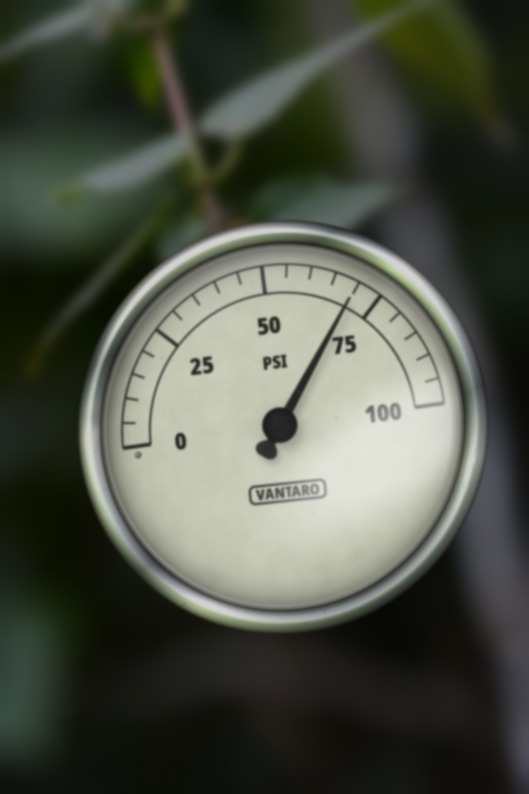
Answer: 70
